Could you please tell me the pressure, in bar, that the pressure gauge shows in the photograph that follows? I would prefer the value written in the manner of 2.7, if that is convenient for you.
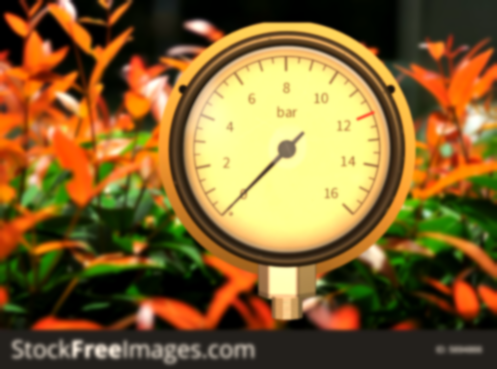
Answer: 0
